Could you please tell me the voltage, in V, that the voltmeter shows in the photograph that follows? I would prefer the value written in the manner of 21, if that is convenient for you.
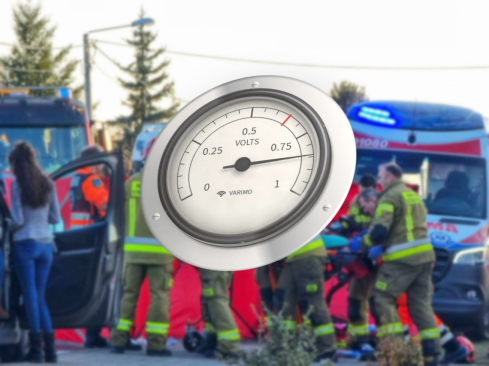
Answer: 0.85
